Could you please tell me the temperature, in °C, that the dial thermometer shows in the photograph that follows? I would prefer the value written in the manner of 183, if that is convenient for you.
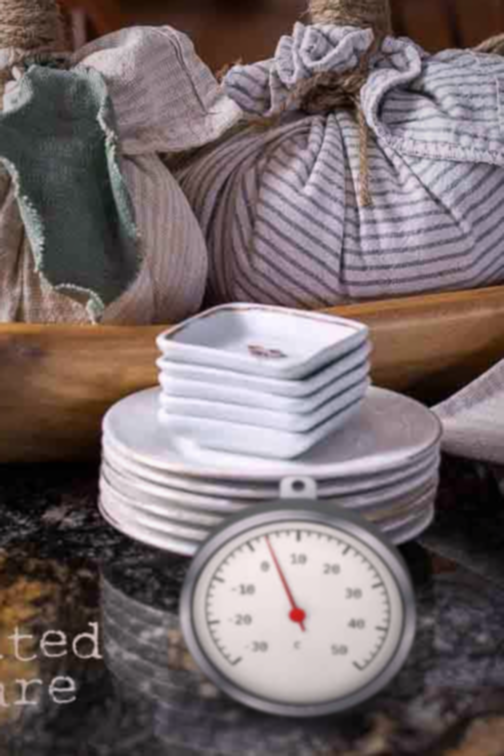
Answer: 4
